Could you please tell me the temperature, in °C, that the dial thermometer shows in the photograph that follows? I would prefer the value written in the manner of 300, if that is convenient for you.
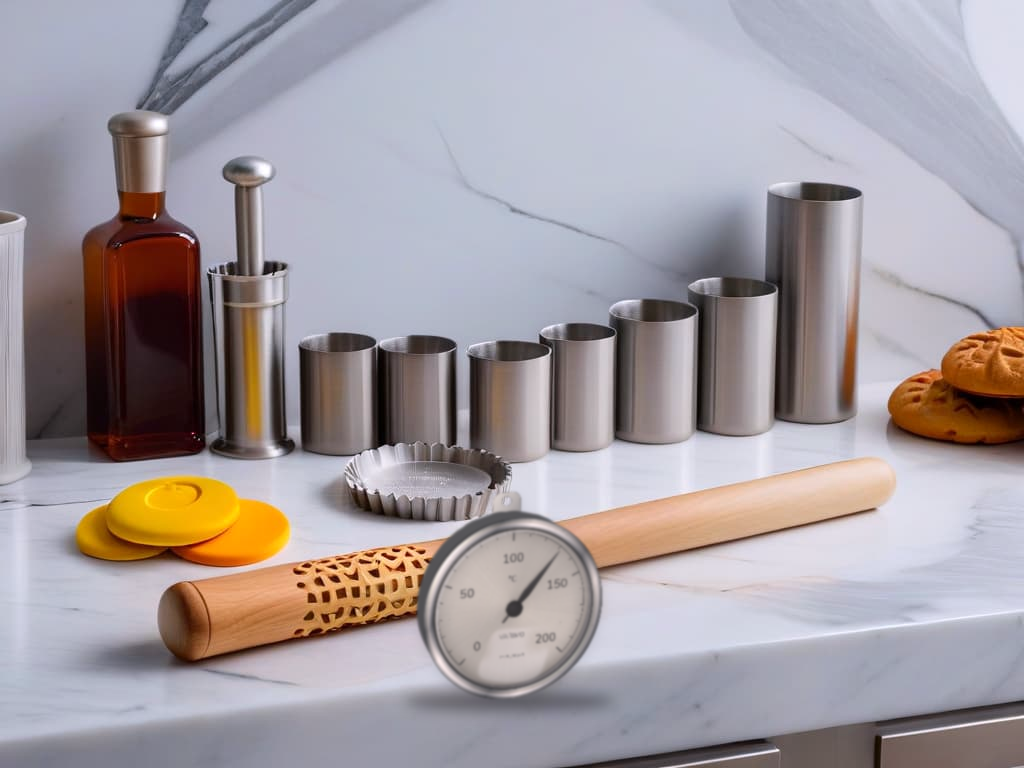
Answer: 130
